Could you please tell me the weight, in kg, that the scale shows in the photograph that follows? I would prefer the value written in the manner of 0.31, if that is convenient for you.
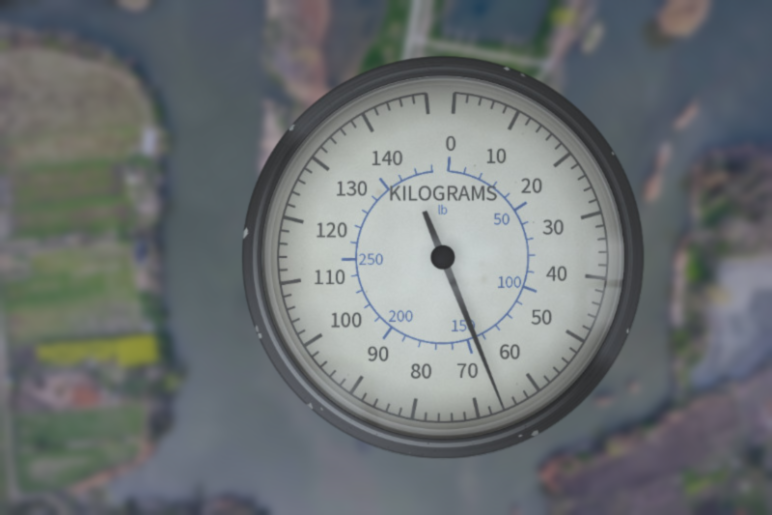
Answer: 66
